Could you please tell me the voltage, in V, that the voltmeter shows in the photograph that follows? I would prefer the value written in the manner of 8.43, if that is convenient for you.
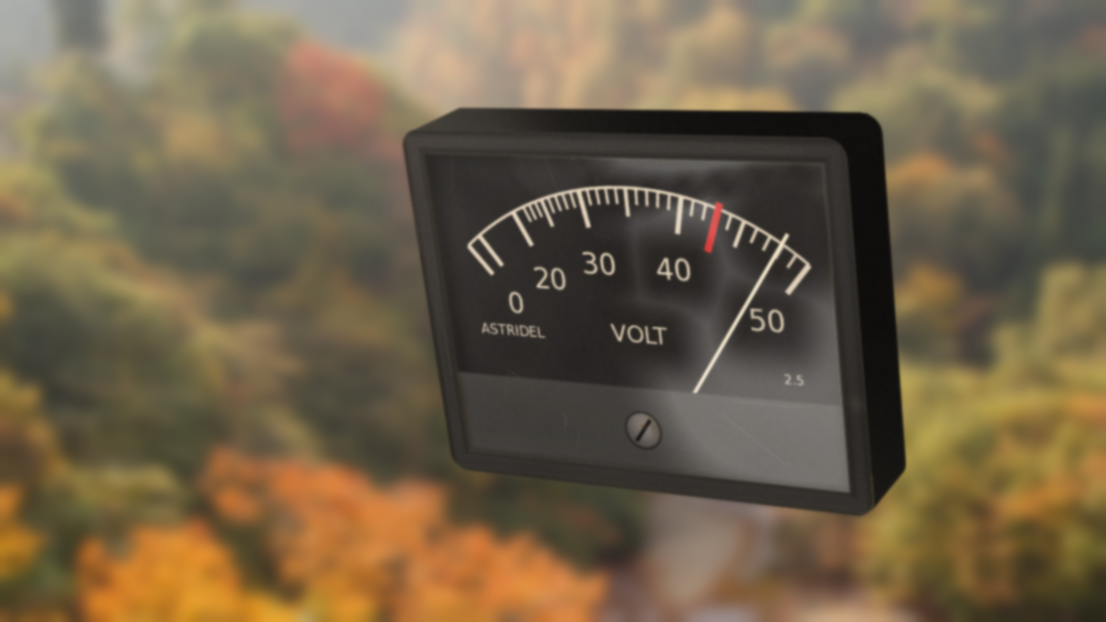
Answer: 48
